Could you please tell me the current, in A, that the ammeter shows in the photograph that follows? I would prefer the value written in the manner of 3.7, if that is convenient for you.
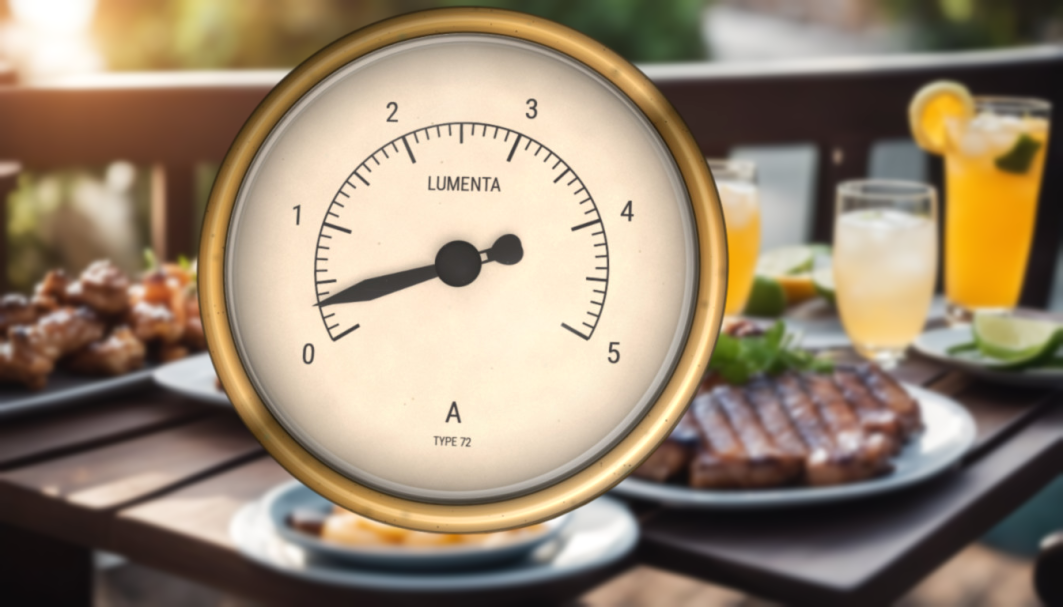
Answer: 0.3
